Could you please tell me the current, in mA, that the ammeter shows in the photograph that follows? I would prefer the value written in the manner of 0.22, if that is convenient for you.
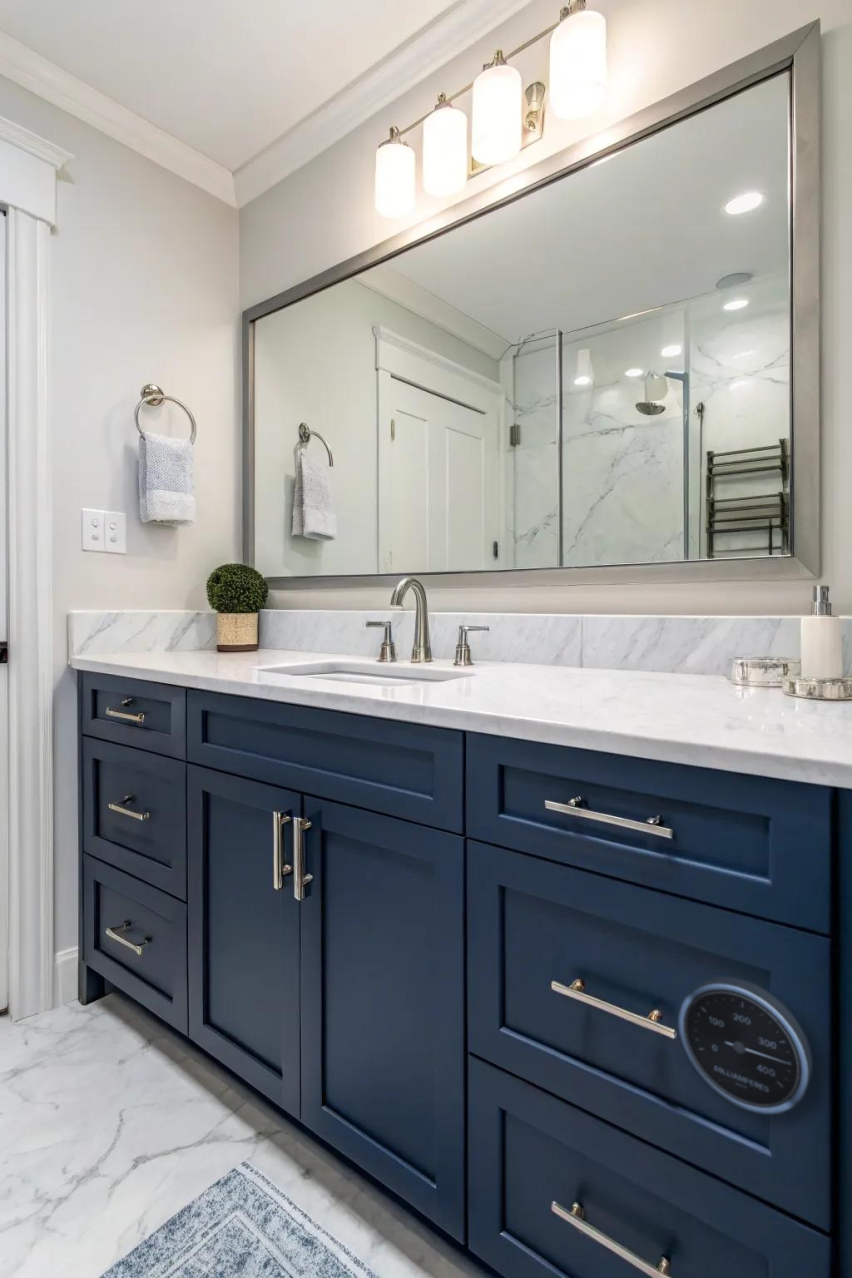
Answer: 340
